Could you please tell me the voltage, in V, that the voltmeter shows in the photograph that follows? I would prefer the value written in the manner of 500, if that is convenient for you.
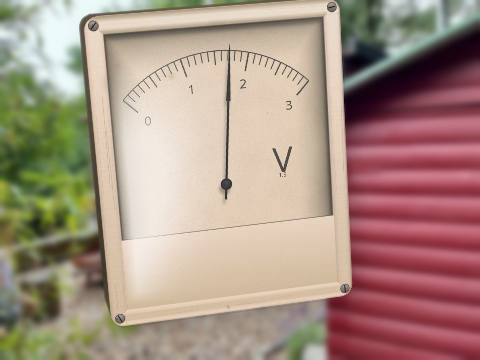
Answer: 1.7
